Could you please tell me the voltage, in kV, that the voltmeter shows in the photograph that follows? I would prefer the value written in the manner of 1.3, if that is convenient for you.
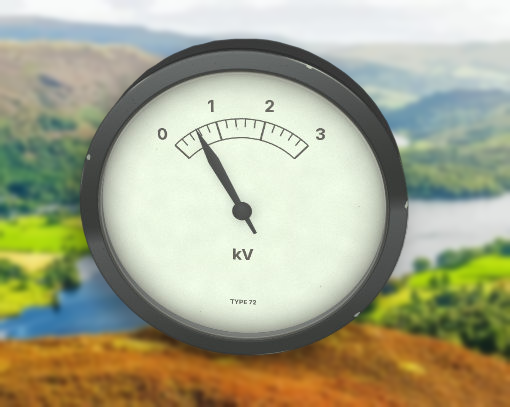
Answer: 0.6
